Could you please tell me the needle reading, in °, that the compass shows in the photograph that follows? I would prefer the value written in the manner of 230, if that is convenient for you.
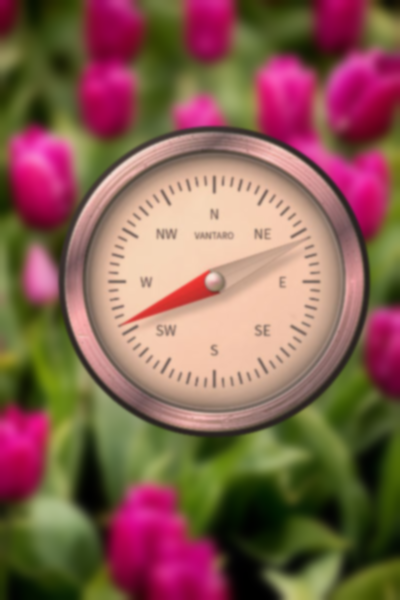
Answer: 245
